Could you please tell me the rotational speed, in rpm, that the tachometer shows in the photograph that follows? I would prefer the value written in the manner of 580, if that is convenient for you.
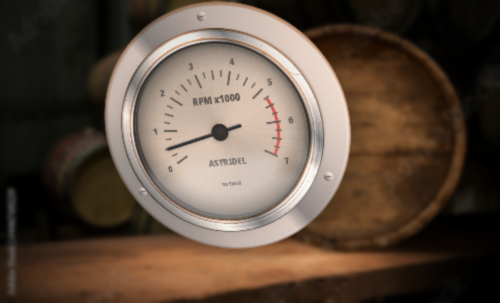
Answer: 500
